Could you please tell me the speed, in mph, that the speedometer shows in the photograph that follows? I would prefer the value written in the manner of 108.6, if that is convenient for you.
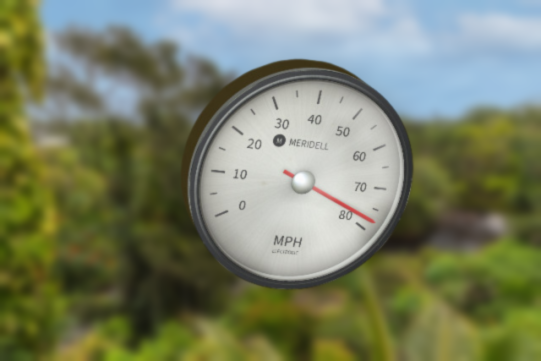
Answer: 77.5
